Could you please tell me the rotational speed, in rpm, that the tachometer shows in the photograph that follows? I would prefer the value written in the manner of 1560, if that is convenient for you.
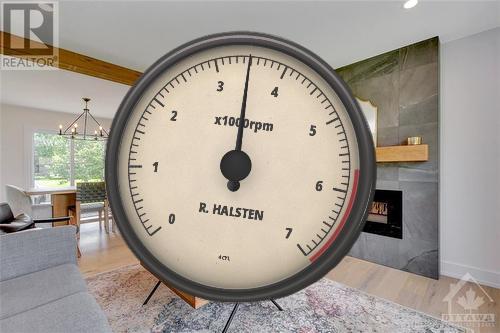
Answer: 3500
